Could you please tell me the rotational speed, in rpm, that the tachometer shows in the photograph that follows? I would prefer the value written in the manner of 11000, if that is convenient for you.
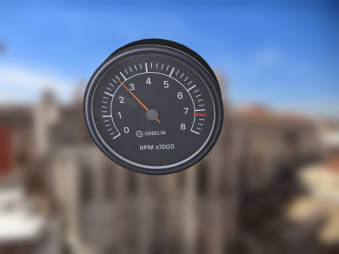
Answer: 2800
